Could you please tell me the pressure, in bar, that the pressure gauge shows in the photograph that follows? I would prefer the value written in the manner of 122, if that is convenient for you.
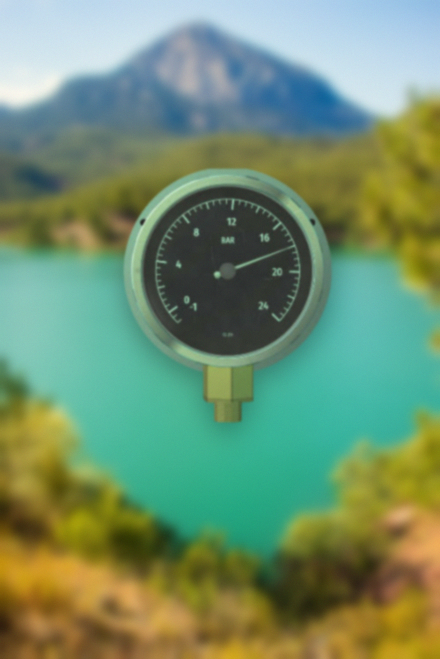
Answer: 18
